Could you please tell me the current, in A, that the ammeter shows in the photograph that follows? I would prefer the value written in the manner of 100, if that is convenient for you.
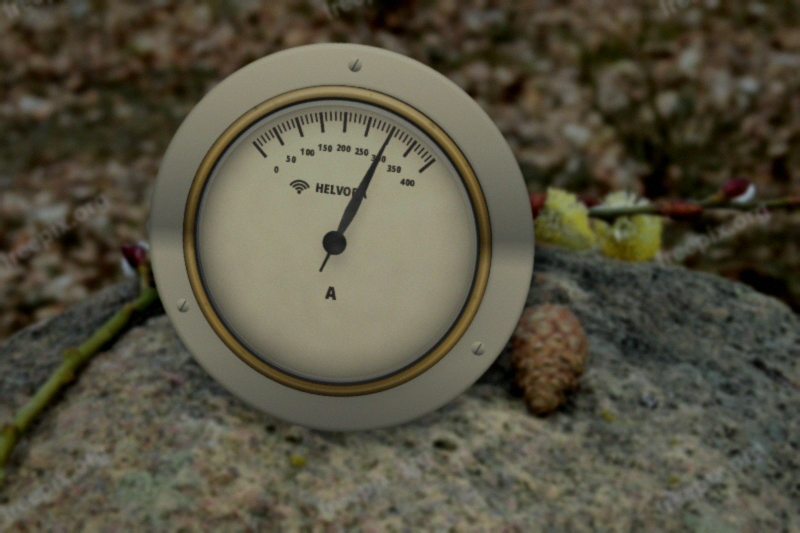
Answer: 300
